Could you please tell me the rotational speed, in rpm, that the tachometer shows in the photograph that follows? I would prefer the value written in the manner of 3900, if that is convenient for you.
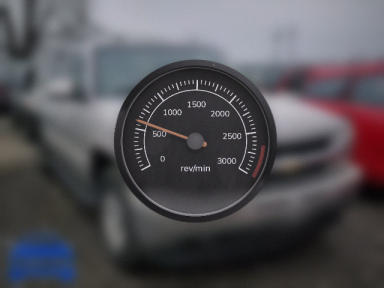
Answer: 600
